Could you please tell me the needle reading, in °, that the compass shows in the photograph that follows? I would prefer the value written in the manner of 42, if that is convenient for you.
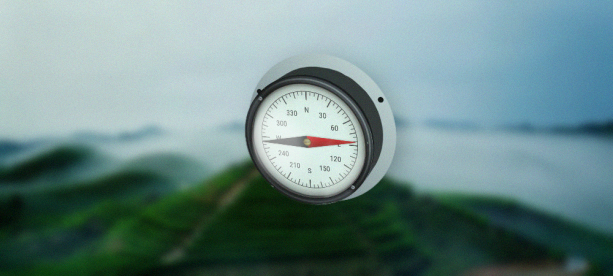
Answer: 85
